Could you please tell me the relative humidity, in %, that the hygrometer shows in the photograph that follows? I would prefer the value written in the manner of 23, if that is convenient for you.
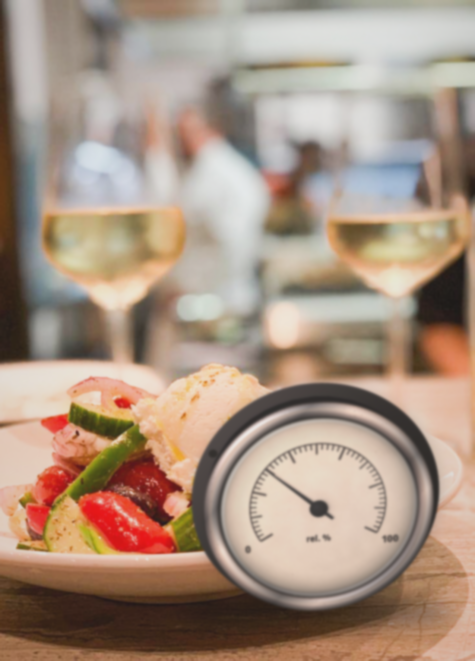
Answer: 30
